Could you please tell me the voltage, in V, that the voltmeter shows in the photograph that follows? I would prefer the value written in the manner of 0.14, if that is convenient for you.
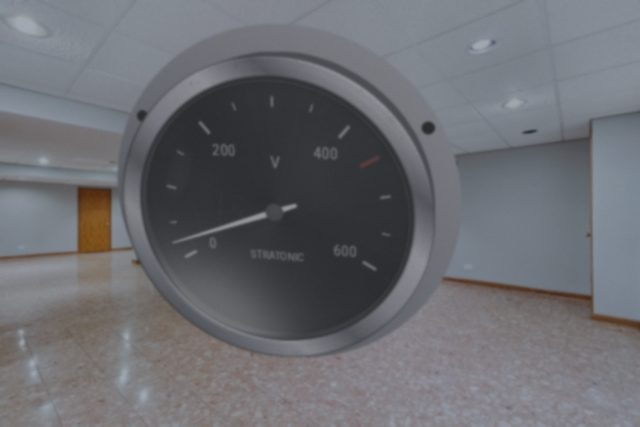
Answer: 25
